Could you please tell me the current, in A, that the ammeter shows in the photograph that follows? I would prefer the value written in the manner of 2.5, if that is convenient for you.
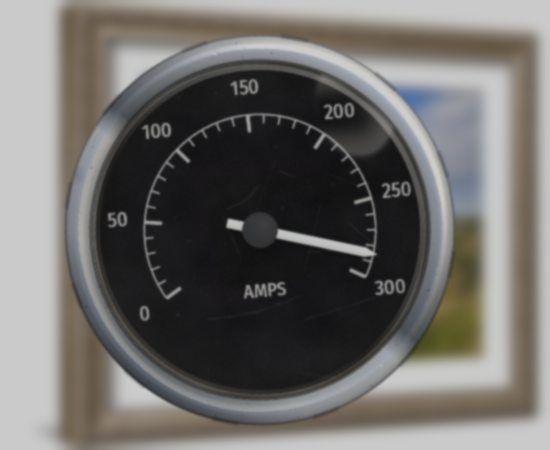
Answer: 285
